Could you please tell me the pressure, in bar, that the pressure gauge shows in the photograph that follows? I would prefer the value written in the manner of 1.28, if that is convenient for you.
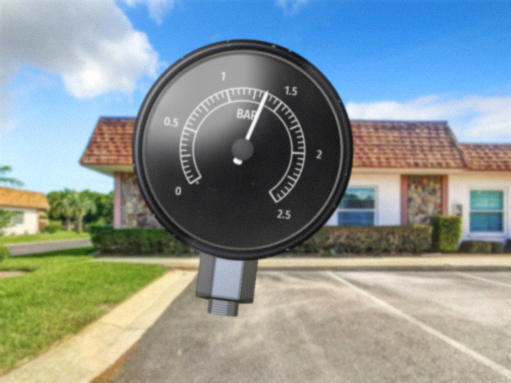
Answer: 1.35
